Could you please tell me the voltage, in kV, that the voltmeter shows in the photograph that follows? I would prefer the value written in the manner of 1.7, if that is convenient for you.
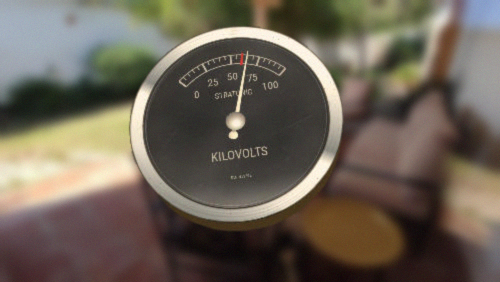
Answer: 65
